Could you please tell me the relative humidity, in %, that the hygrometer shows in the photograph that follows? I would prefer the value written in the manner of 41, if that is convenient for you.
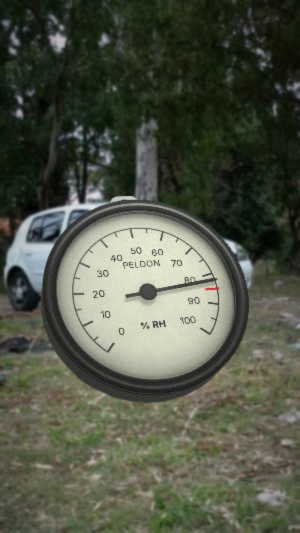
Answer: 82.5
